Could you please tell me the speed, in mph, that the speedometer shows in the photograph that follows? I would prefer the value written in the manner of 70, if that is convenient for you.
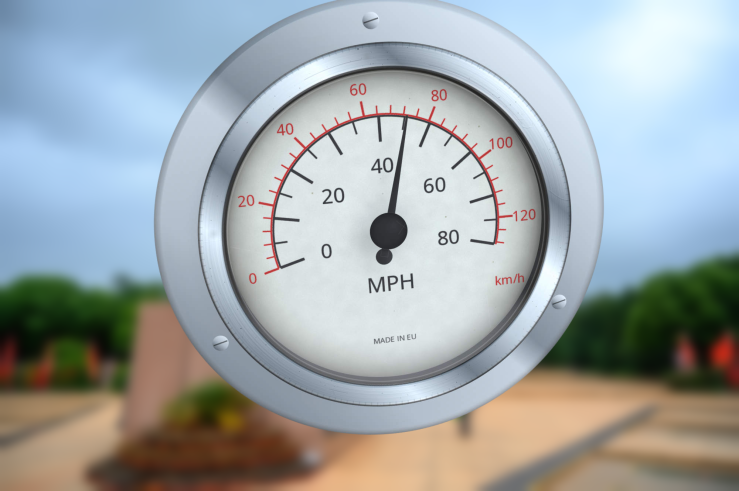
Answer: 45
